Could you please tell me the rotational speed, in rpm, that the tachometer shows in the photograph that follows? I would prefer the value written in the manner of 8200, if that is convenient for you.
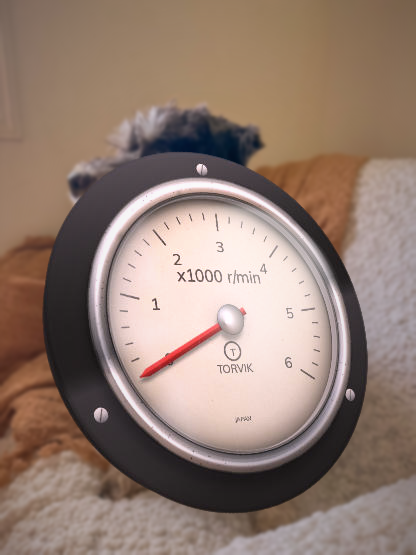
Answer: 0
